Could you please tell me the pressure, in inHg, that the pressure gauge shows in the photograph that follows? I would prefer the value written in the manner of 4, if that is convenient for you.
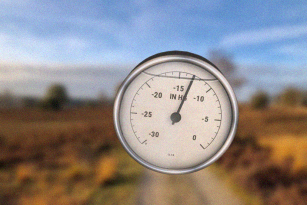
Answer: -13
